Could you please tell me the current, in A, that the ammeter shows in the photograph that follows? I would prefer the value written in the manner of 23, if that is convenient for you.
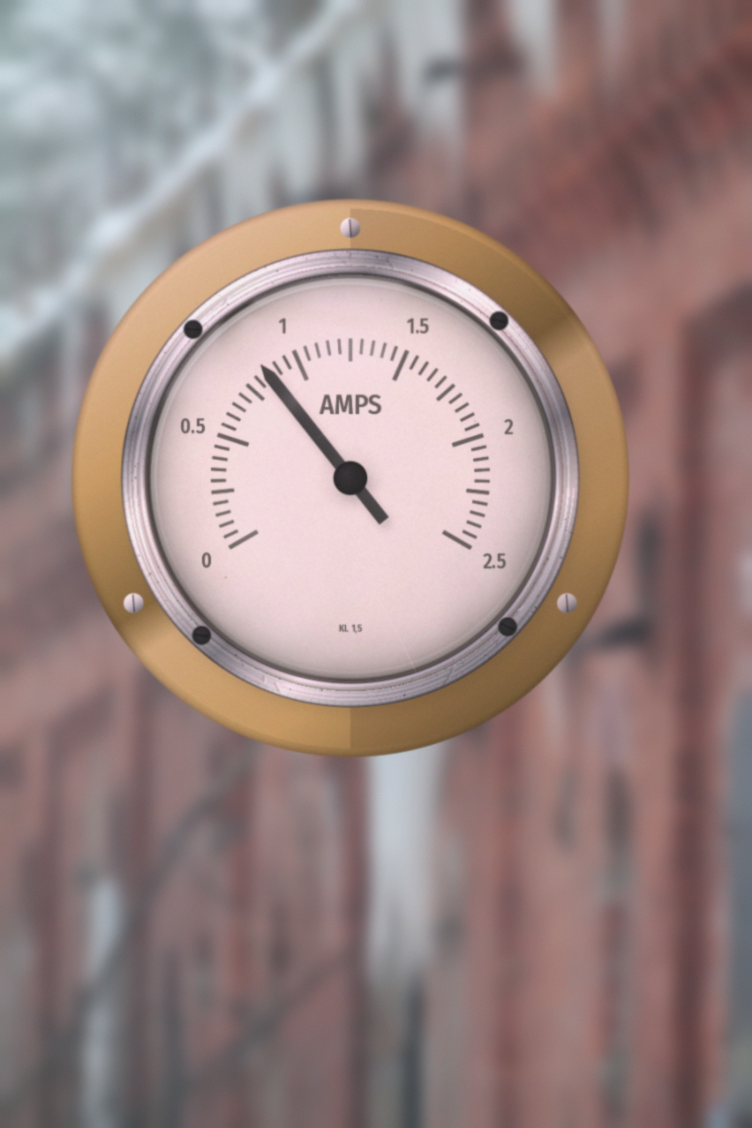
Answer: 0.85
